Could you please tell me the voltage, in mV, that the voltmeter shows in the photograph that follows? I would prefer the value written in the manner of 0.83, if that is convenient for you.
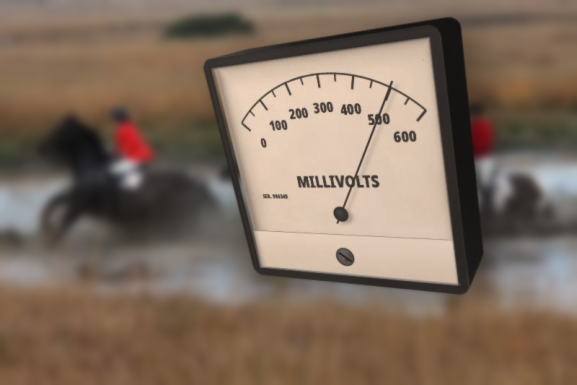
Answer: 500
